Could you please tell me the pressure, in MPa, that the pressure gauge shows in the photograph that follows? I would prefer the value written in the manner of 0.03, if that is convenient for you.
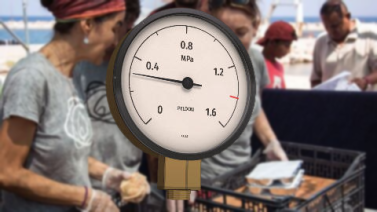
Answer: 0.3
